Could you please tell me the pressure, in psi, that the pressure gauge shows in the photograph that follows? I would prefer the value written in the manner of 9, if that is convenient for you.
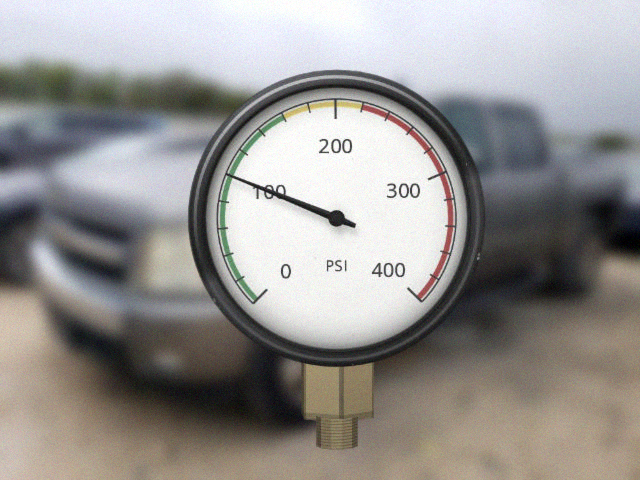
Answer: 100
